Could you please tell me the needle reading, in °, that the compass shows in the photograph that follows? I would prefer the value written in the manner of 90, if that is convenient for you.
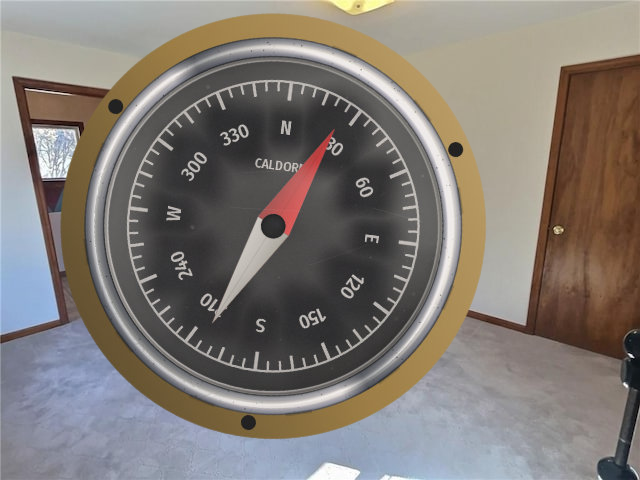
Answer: 25
